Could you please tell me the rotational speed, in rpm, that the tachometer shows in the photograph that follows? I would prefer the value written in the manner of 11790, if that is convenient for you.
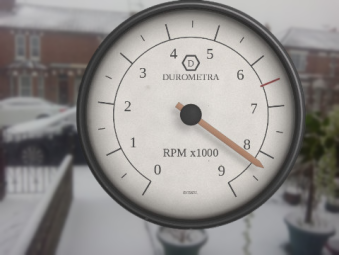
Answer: 8250
